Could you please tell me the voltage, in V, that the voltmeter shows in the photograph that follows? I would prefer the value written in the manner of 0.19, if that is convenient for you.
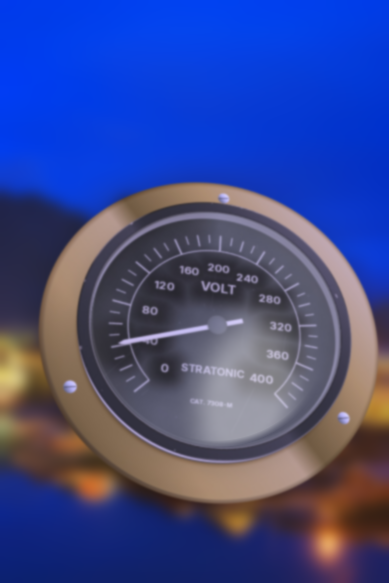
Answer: 40
